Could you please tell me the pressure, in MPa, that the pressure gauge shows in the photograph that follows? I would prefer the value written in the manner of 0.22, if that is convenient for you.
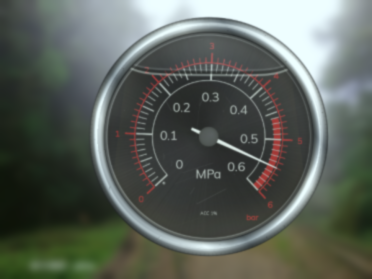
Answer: 0.55
